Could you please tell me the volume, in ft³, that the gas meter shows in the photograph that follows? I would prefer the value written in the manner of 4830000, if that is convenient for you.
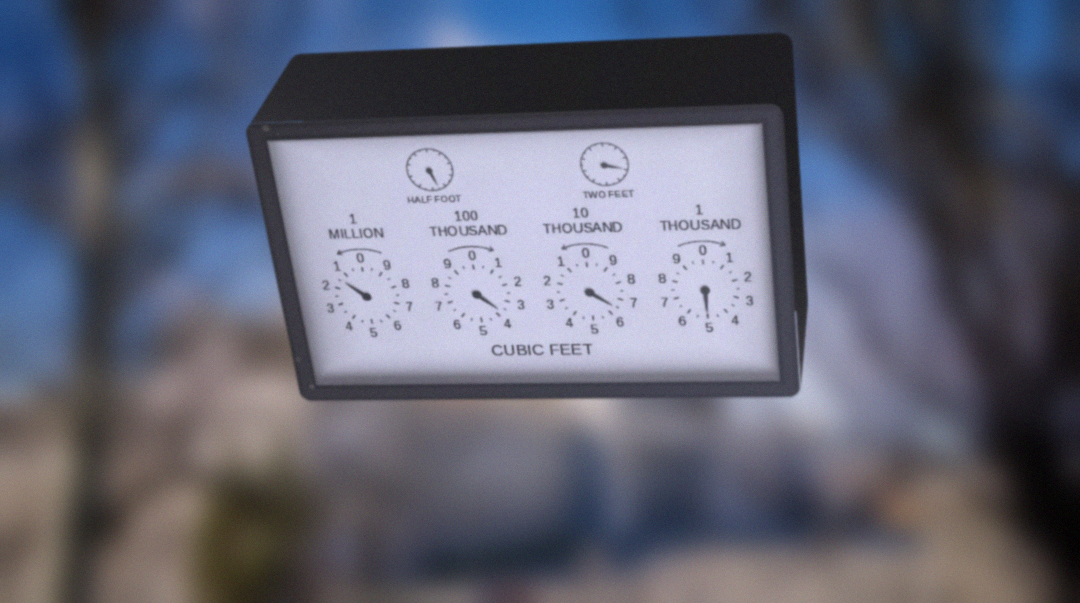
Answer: 136500
